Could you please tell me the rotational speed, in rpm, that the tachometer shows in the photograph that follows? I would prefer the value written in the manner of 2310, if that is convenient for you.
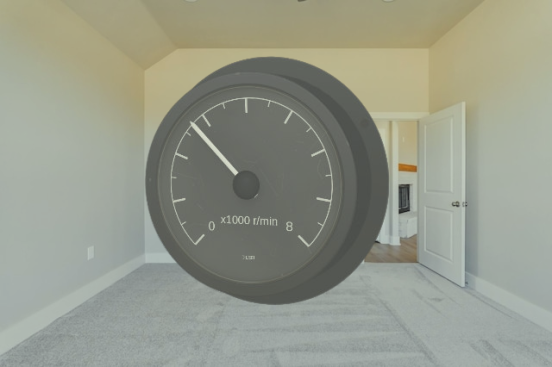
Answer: 2750
